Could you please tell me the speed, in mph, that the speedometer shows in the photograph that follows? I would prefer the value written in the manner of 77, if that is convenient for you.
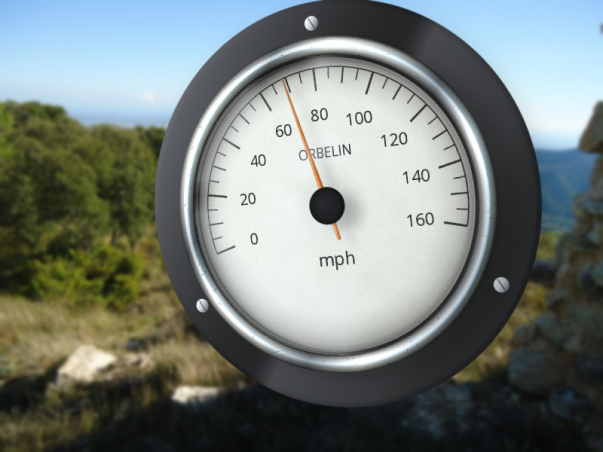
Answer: 70
